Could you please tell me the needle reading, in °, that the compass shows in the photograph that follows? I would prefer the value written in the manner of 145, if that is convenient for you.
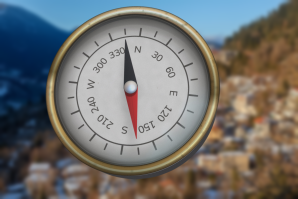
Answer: 165
